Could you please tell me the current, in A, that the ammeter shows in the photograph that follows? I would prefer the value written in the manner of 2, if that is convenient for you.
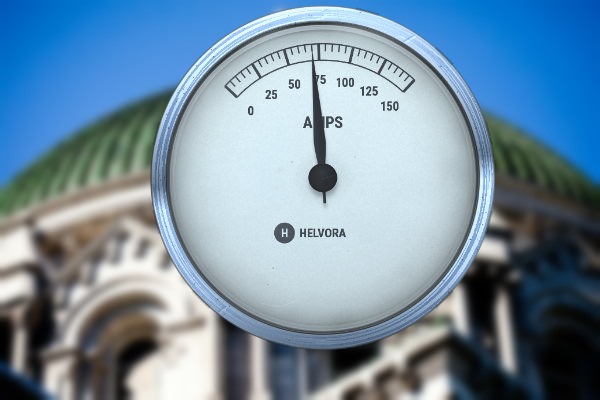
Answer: 70
